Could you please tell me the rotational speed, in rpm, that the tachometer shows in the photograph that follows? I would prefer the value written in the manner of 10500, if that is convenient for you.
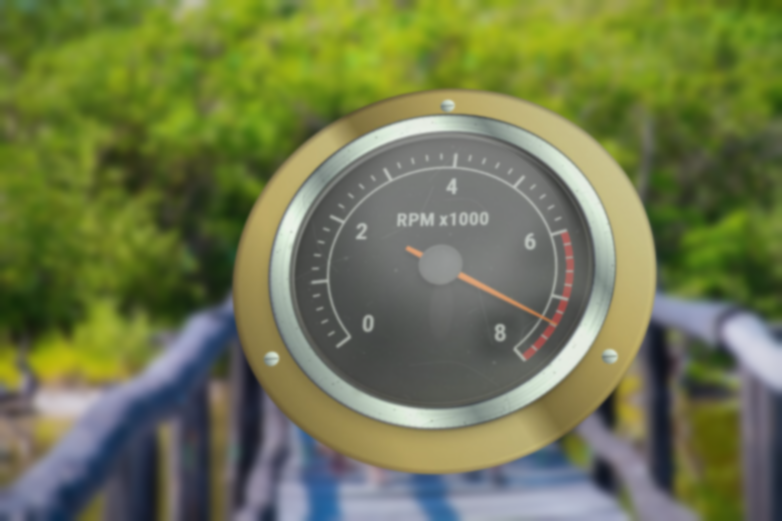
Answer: 7400
